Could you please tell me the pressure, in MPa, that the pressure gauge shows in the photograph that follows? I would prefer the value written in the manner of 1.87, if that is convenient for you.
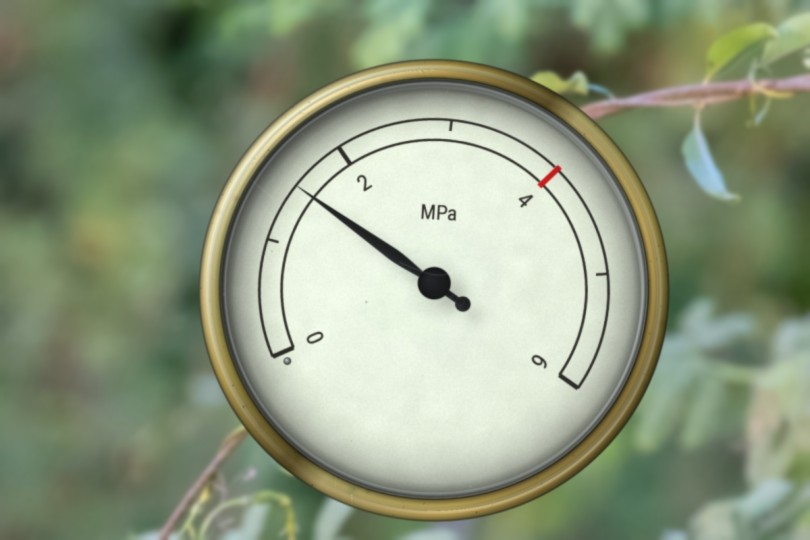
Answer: 1.5
